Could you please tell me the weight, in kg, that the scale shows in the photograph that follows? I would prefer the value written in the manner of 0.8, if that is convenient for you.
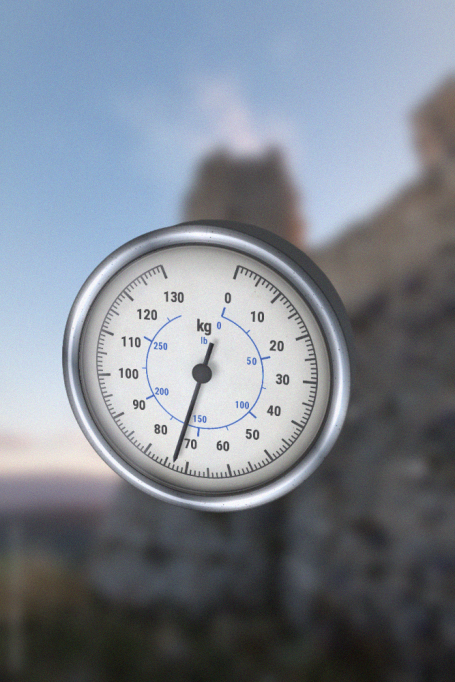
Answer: 73
